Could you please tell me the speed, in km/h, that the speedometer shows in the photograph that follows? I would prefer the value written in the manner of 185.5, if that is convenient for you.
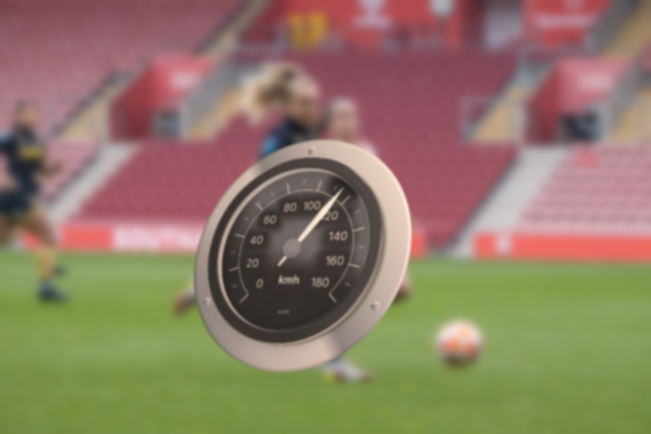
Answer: 115
